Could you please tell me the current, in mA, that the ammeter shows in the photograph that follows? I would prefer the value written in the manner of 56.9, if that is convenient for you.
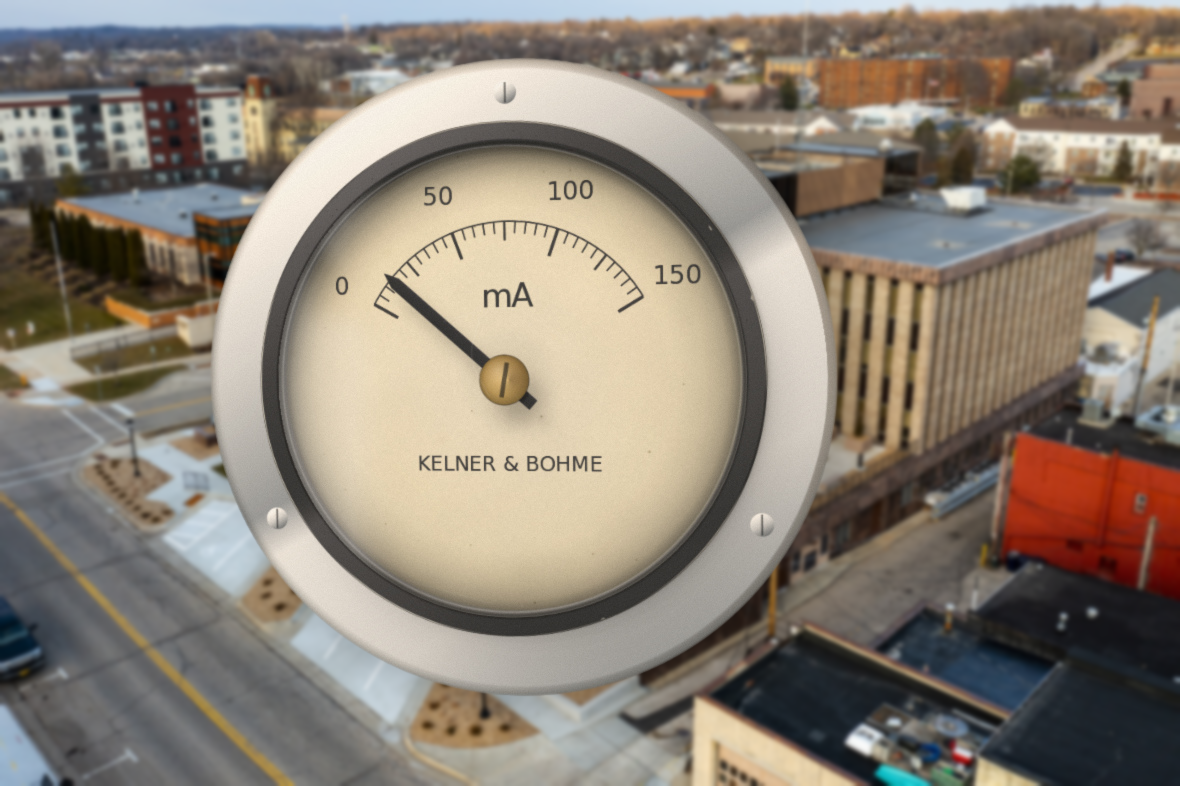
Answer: 15
